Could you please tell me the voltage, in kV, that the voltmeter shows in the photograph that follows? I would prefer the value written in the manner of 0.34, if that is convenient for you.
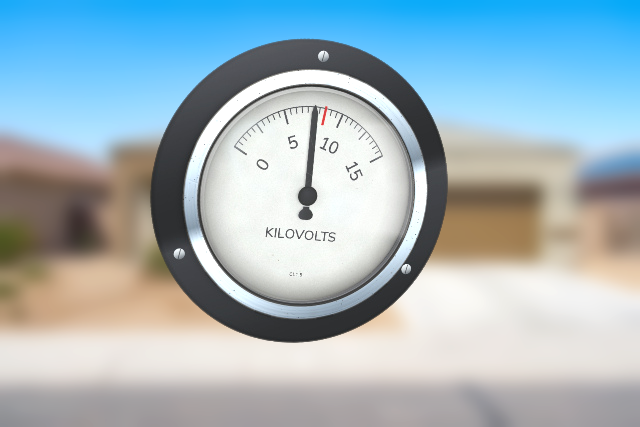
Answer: 7.5
